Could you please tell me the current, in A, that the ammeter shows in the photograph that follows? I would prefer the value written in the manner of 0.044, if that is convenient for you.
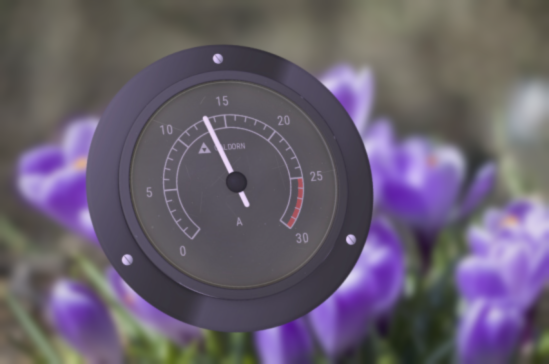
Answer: 13
